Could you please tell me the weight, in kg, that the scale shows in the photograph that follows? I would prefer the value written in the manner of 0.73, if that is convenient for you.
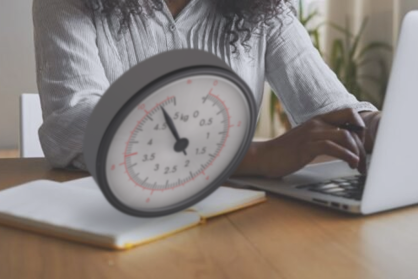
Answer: 4.75
